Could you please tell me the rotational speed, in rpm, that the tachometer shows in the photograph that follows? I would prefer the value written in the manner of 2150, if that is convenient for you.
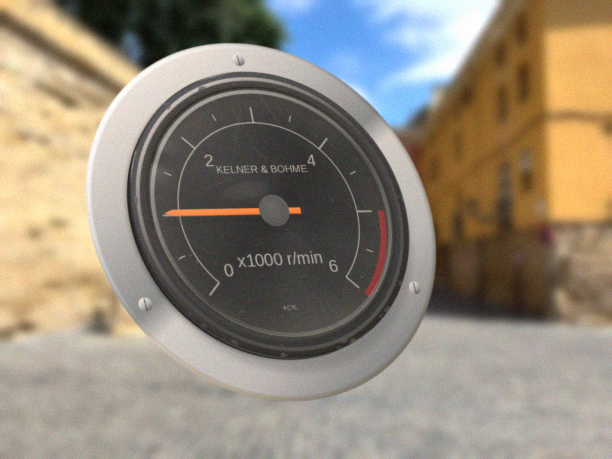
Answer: 1000
